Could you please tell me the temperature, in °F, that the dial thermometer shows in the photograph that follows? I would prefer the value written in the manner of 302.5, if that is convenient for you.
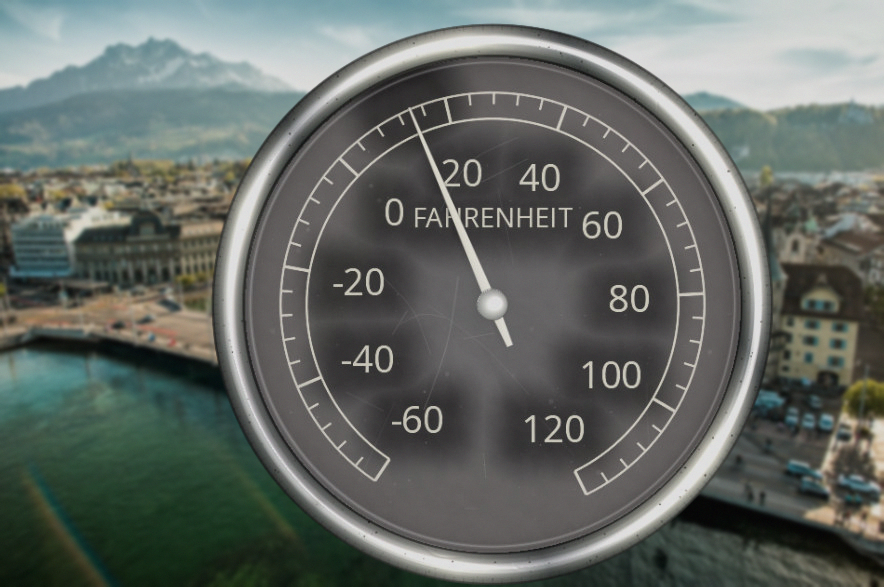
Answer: 14
